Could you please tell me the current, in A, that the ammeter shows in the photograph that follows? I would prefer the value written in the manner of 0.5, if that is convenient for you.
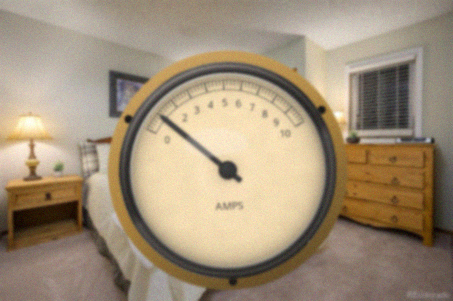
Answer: 1
